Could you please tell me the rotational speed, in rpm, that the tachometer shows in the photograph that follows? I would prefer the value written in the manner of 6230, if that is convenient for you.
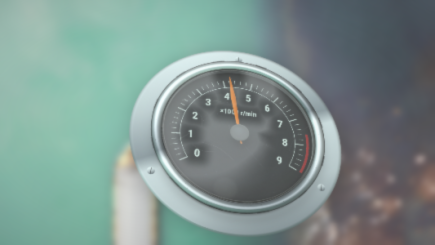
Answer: 4200
